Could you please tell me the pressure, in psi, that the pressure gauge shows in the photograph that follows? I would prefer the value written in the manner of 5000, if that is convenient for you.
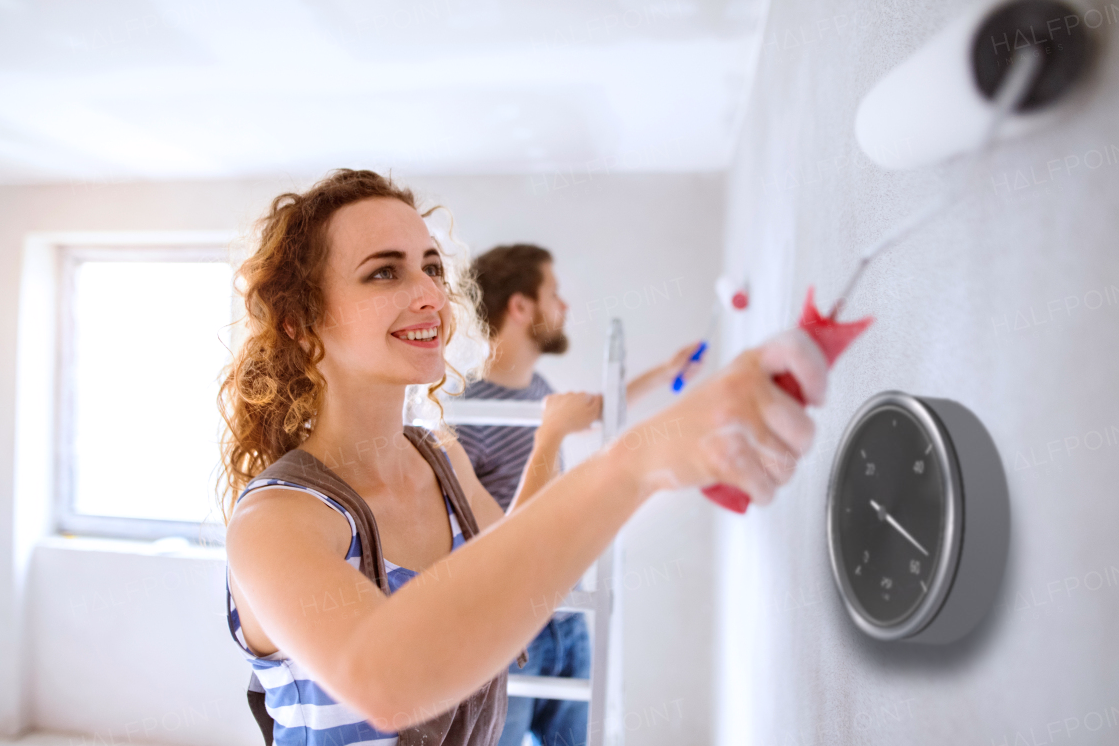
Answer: 55
